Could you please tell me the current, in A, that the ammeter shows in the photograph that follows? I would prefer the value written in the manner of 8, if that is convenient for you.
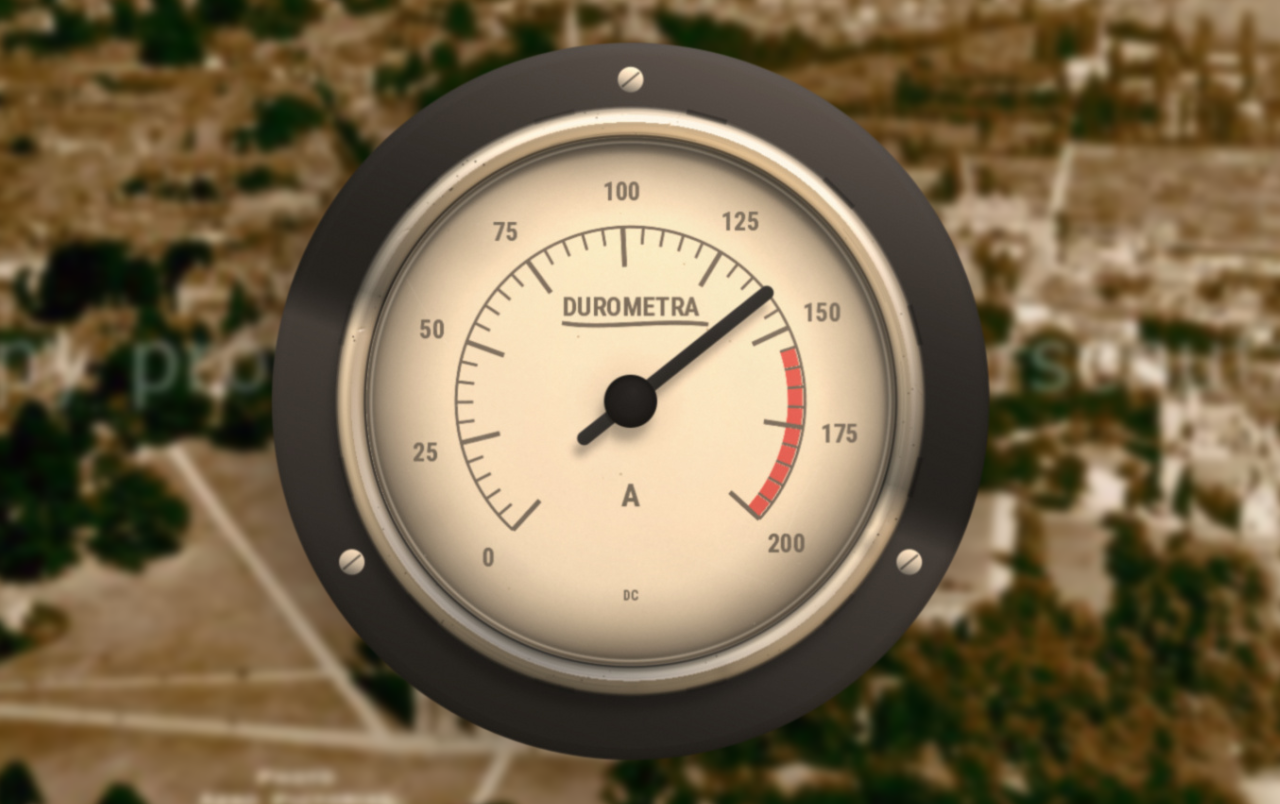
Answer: 140
